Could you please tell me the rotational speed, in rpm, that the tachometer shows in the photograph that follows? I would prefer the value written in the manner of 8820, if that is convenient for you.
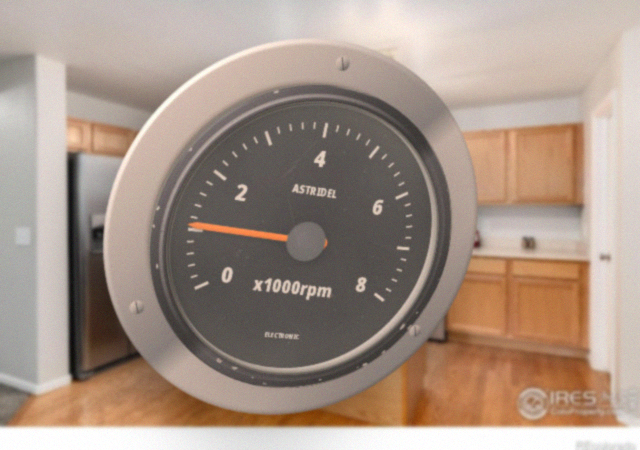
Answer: 1100
